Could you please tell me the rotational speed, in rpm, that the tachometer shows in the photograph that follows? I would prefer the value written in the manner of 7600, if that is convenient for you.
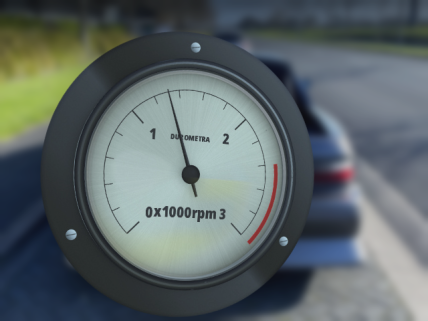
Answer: 1300
